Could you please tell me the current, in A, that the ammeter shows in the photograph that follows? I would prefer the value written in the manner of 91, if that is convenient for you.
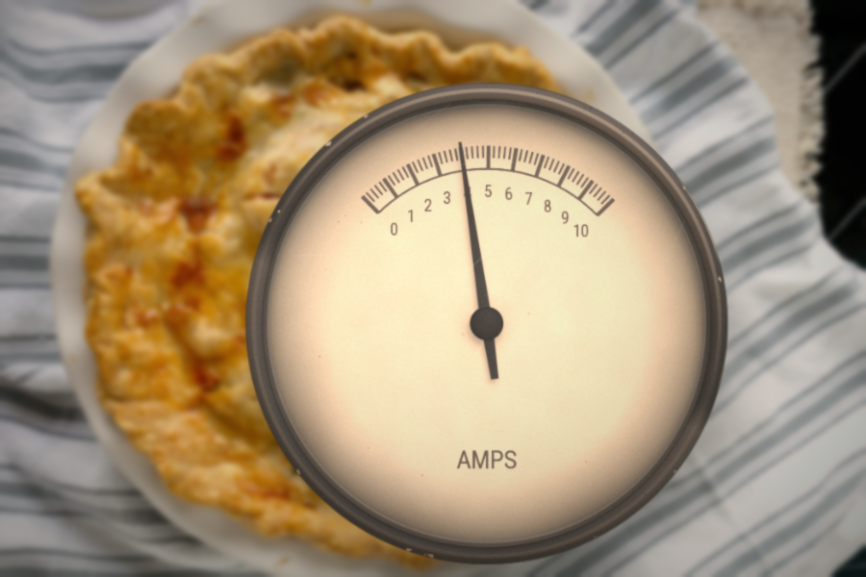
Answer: 4
